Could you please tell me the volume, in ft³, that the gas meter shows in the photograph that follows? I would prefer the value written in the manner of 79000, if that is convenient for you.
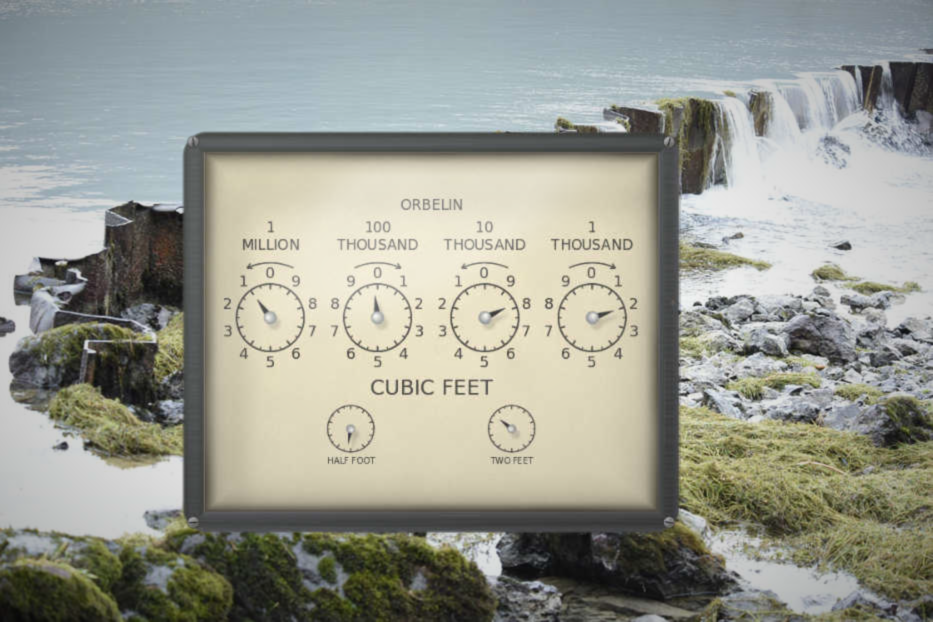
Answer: 98200
